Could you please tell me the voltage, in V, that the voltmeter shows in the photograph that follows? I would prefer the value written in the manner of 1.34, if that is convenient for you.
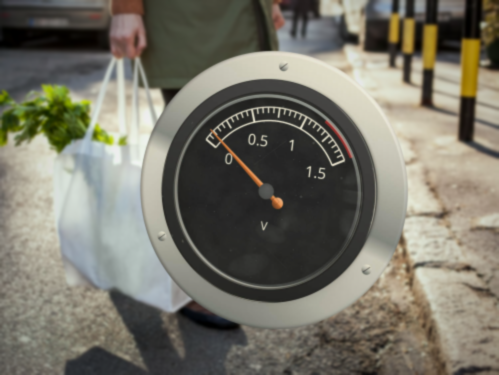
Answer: 0.1
